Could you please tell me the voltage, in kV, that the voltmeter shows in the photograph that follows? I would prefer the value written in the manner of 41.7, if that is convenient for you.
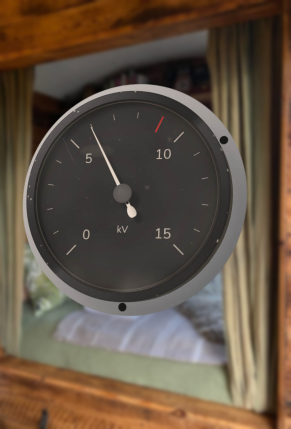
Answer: 6
